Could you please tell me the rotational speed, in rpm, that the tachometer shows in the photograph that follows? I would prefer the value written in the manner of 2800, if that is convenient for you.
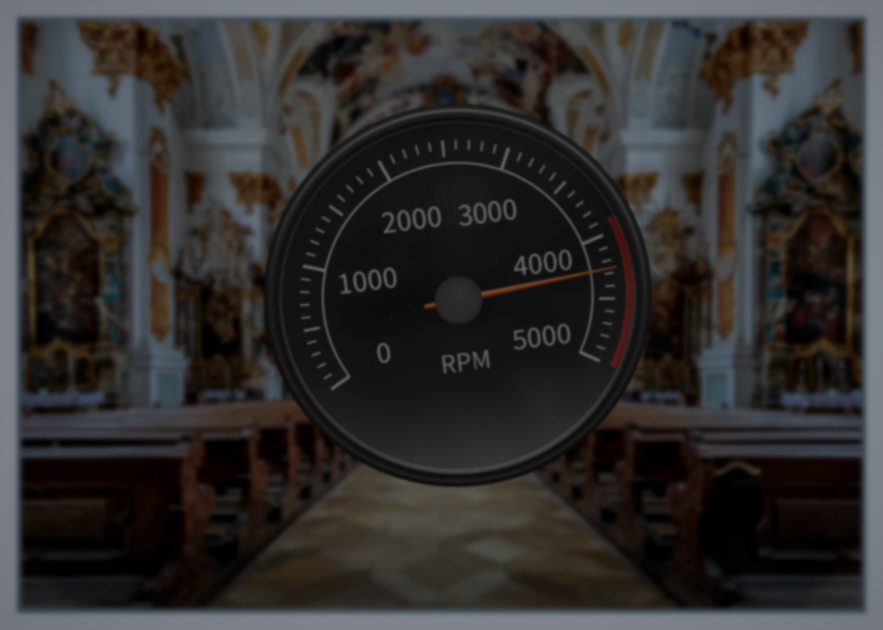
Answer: 4250
